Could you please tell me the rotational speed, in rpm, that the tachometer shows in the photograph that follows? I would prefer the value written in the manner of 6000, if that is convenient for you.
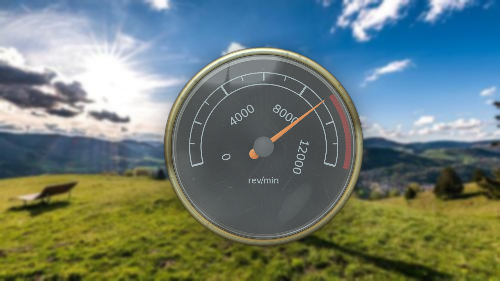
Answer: 9000
